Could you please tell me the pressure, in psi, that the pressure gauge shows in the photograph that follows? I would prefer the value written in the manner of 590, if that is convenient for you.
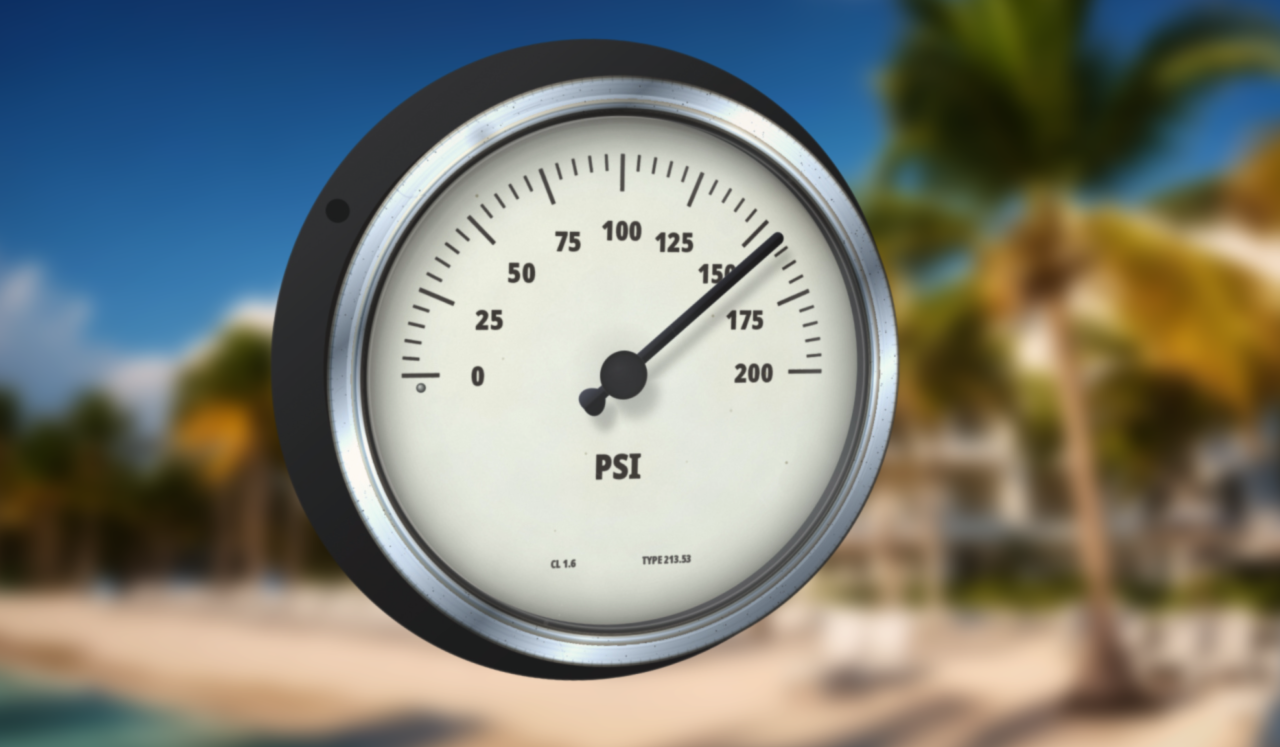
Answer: 155
